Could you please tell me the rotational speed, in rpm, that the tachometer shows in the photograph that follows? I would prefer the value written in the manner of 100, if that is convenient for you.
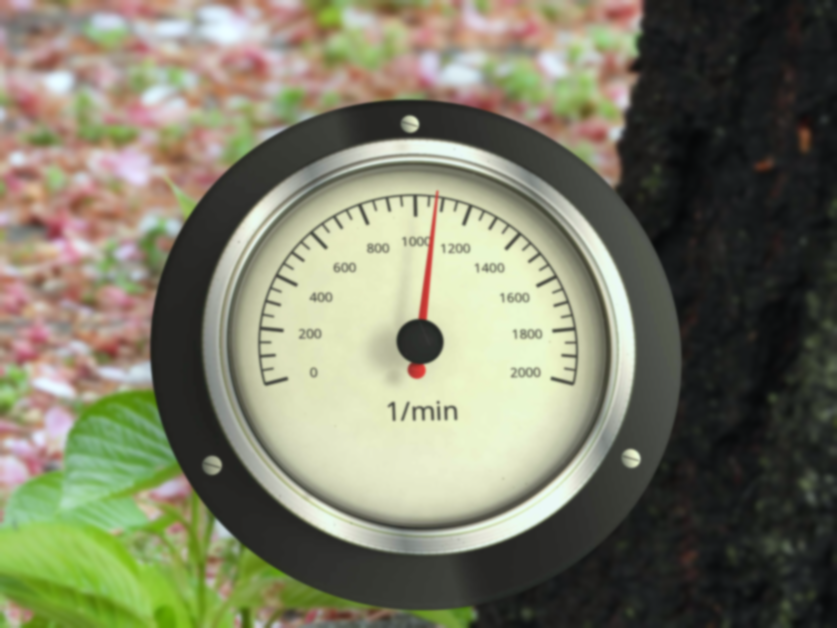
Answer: 1075
